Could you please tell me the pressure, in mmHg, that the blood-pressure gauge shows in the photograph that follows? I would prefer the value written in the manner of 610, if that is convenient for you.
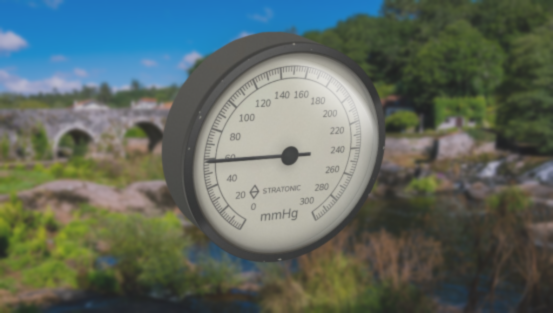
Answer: 60
